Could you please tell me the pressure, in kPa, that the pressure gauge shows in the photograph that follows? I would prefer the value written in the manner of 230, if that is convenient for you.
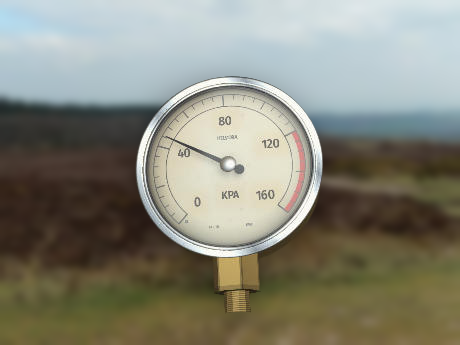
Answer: 45
